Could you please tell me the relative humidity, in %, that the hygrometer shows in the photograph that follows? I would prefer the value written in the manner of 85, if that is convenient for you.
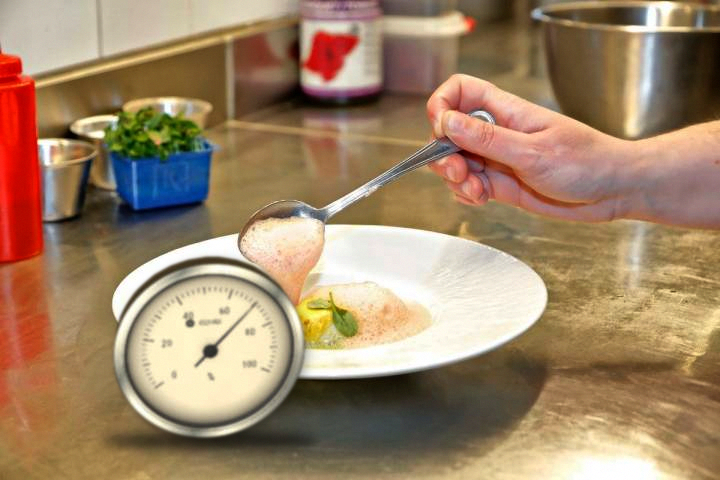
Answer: 70
